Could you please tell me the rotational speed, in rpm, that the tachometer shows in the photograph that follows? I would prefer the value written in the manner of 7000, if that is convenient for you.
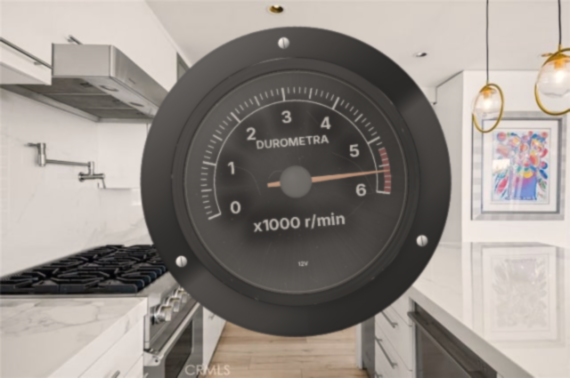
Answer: 5600
